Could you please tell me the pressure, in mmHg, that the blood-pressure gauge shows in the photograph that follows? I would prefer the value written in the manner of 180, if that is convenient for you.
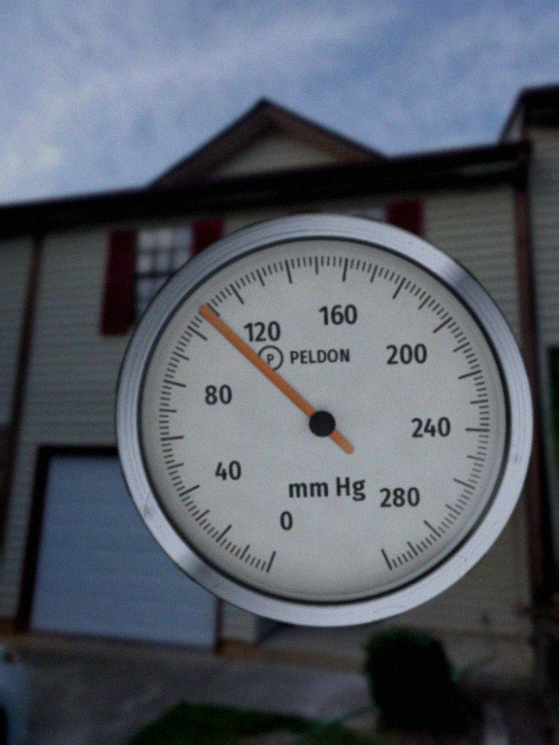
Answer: 108
